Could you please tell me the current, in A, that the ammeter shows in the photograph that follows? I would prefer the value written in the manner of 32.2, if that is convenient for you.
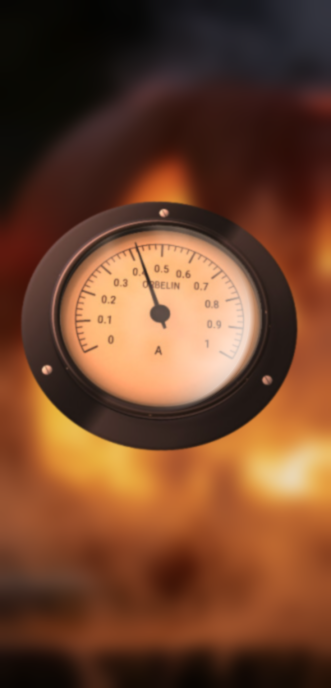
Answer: 0.42
